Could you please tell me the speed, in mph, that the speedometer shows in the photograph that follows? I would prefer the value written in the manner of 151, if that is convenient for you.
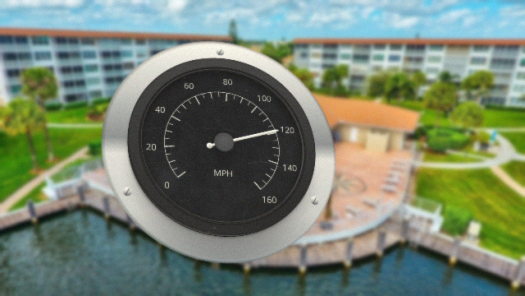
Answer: 120
